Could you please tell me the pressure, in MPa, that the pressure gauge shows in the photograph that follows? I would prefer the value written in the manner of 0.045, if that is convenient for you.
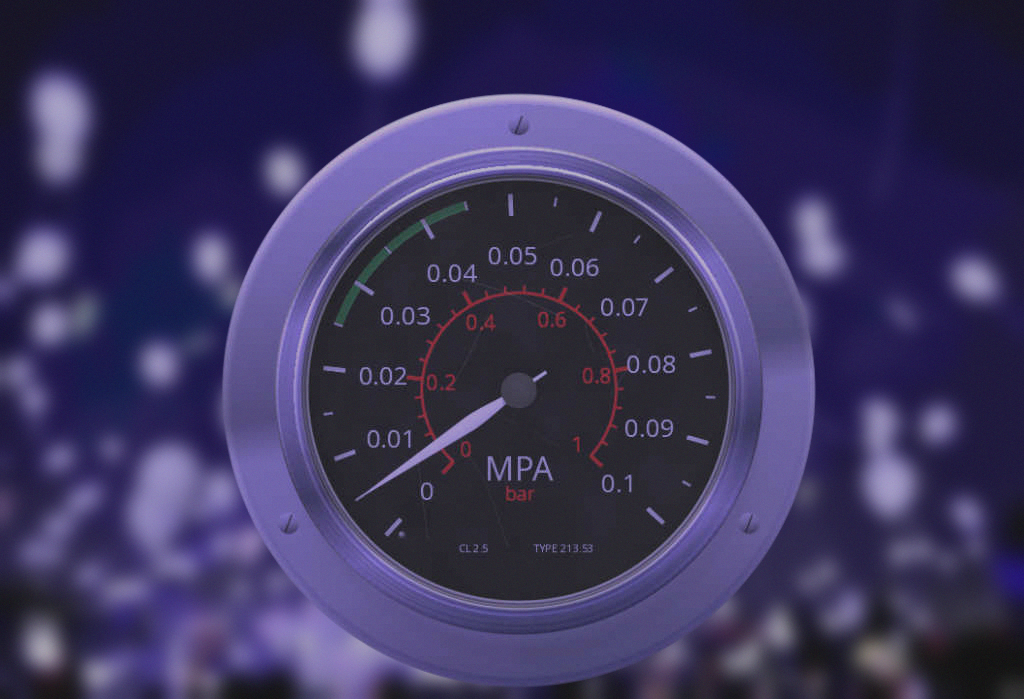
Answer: 0.005
